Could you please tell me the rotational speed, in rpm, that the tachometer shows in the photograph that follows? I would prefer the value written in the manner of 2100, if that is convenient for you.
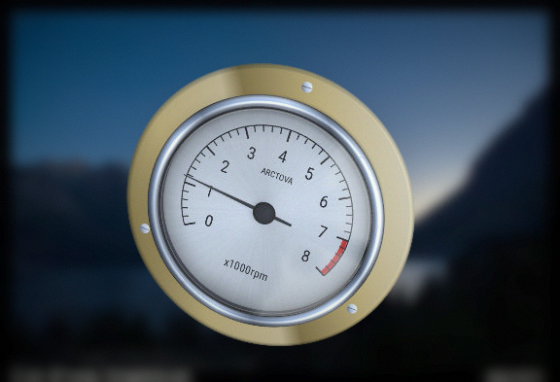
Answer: 1200
